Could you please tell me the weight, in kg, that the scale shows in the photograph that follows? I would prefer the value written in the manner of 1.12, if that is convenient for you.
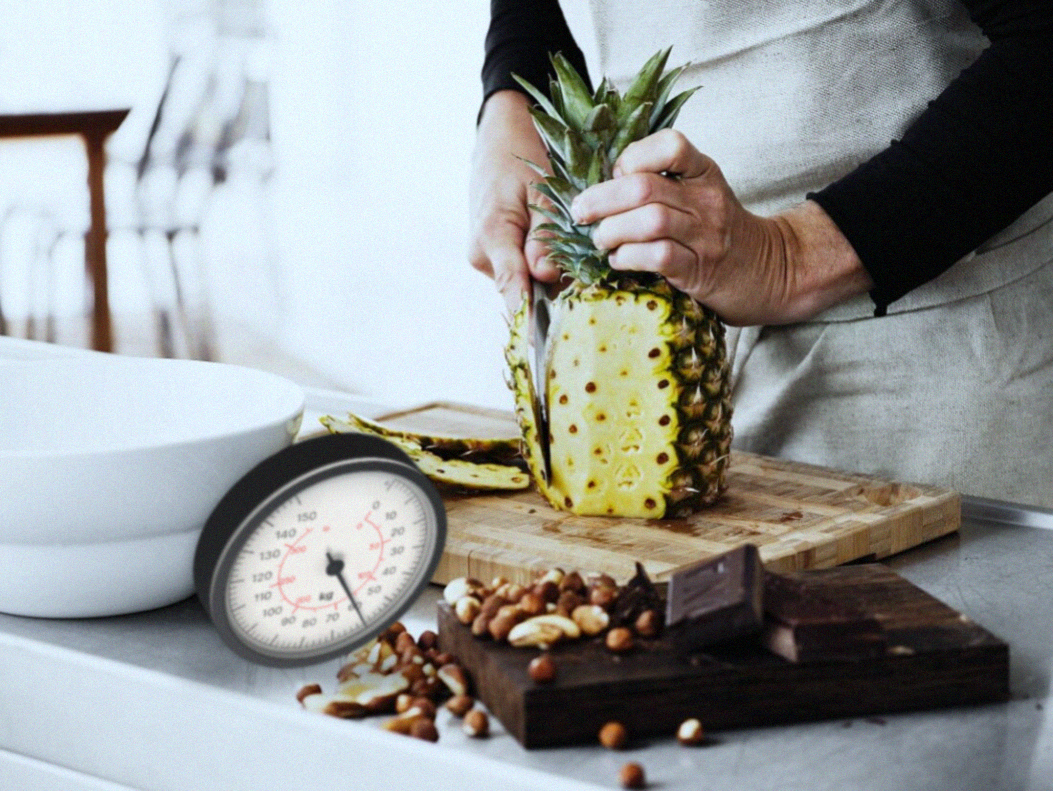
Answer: 60
